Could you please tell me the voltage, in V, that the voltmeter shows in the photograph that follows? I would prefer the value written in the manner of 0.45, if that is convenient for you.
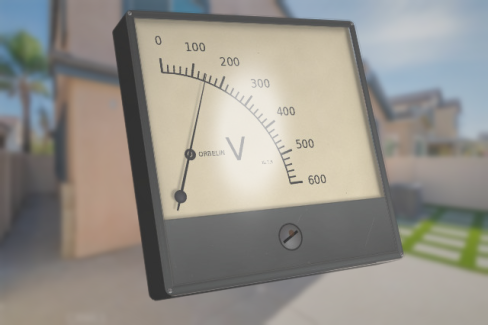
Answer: 140
